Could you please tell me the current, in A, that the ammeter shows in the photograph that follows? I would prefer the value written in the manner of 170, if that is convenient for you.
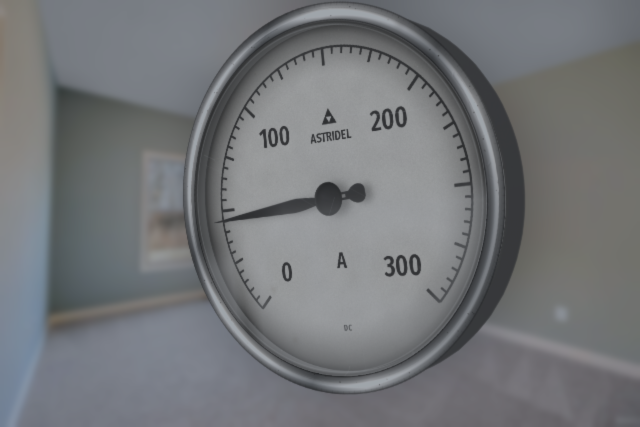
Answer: 45
